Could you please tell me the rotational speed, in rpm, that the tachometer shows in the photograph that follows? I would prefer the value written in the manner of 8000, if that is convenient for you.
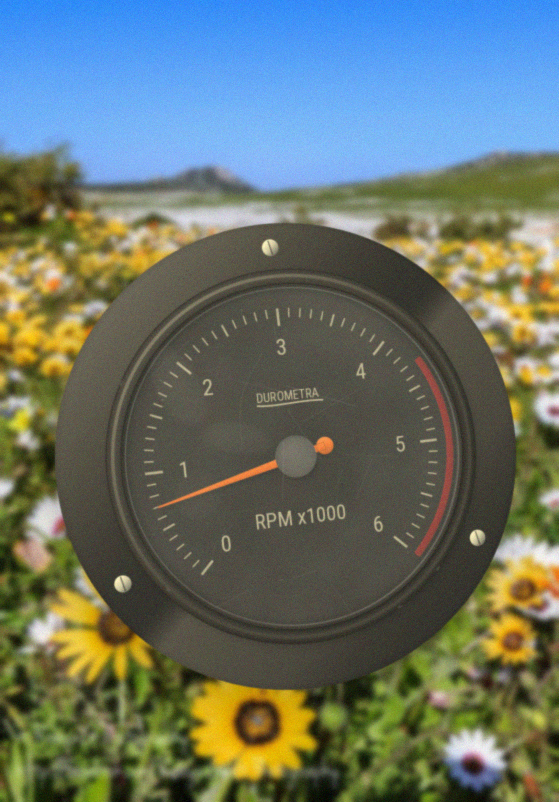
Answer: 700
